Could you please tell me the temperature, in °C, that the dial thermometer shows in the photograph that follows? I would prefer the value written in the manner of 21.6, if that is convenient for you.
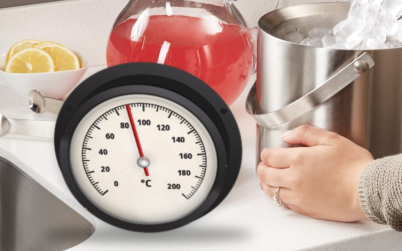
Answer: 90
